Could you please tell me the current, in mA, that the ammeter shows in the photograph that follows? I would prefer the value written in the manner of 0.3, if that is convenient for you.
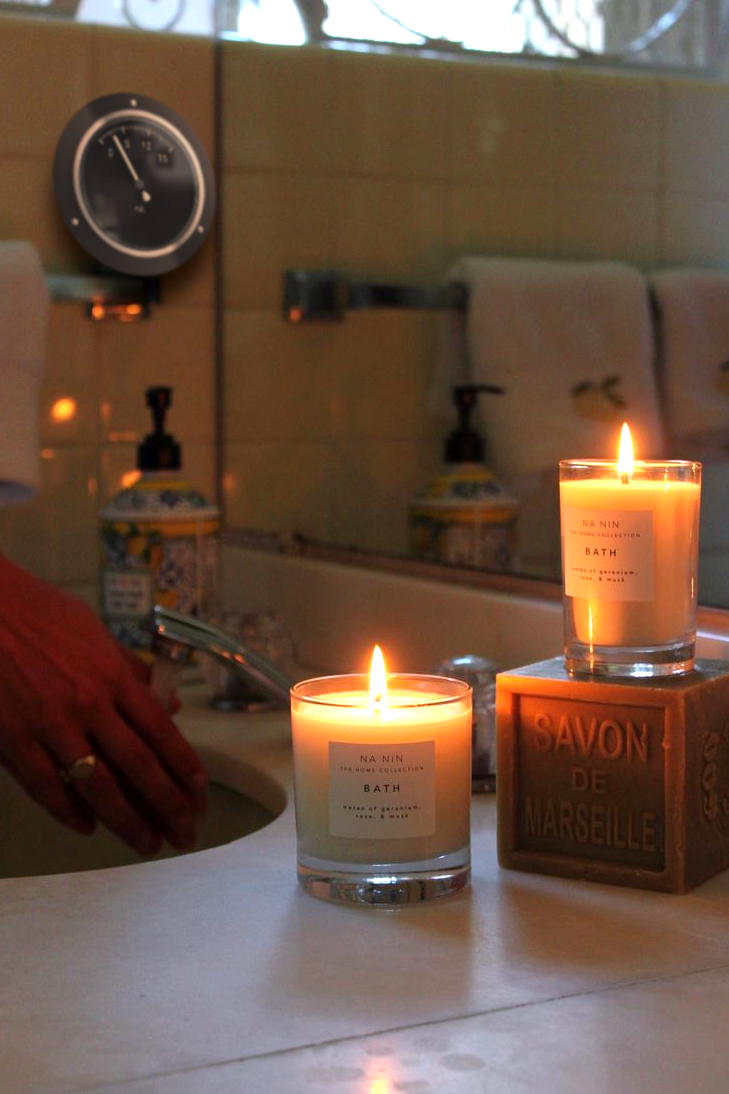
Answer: 2.5
